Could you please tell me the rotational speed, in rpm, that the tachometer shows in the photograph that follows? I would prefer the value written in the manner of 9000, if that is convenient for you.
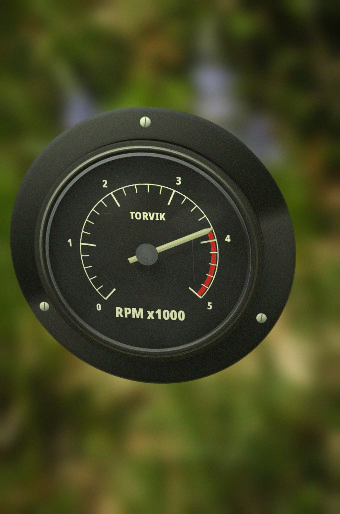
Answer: 3800
